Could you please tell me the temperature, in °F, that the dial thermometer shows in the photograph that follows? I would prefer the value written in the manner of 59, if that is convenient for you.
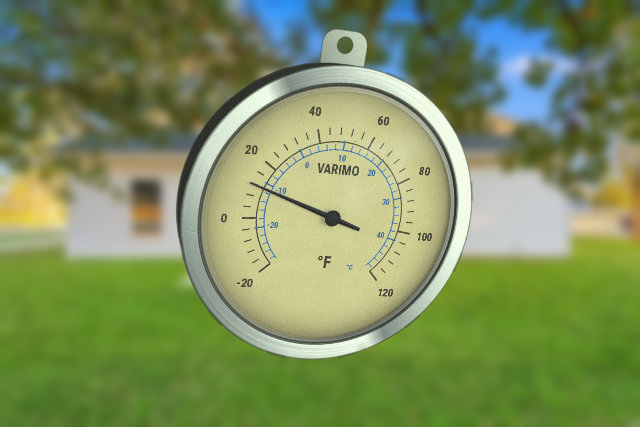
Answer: 12
